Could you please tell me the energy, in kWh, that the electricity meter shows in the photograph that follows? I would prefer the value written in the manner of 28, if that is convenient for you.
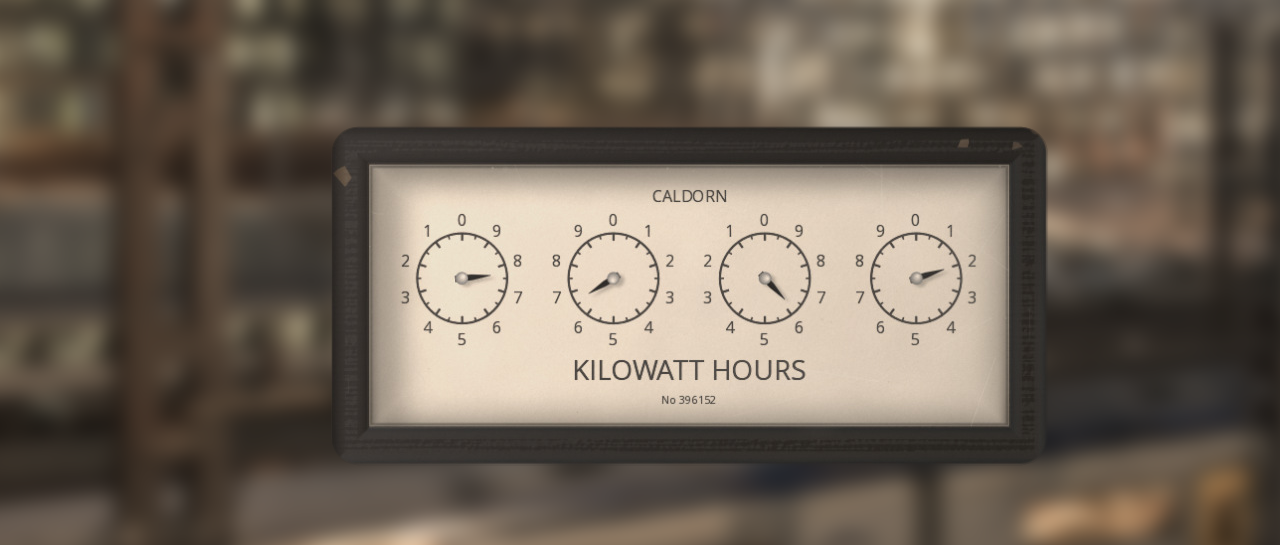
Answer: 7662
